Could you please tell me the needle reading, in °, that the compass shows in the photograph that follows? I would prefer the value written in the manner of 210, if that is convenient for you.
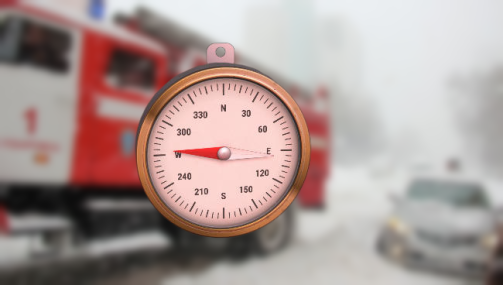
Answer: 275
